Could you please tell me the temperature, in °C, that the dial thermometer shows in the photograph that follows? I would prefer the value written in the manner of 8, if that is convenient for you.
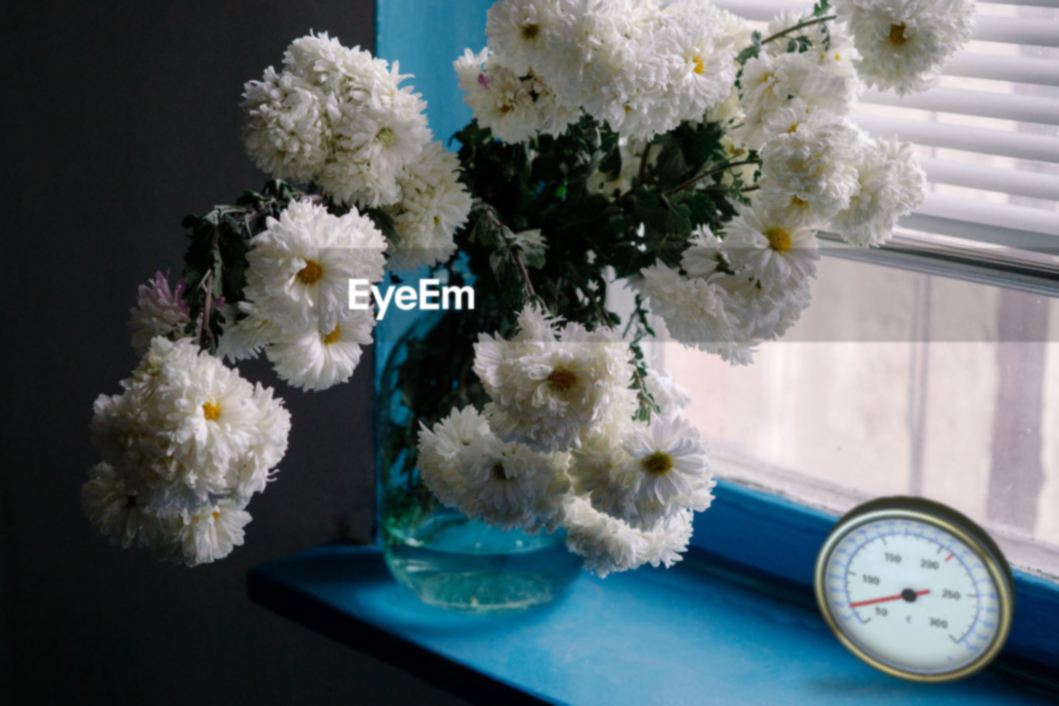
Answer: 70
